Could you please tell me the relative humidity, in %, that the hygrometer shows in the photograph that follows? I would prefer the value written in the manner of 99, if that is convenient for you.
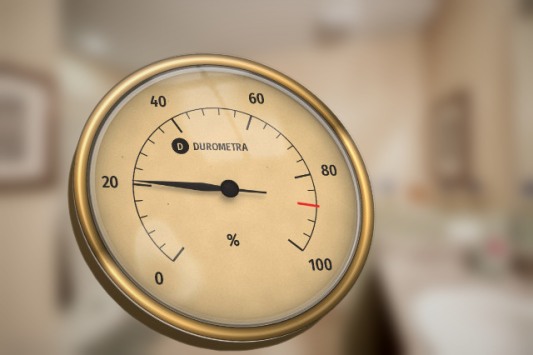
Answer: 20
